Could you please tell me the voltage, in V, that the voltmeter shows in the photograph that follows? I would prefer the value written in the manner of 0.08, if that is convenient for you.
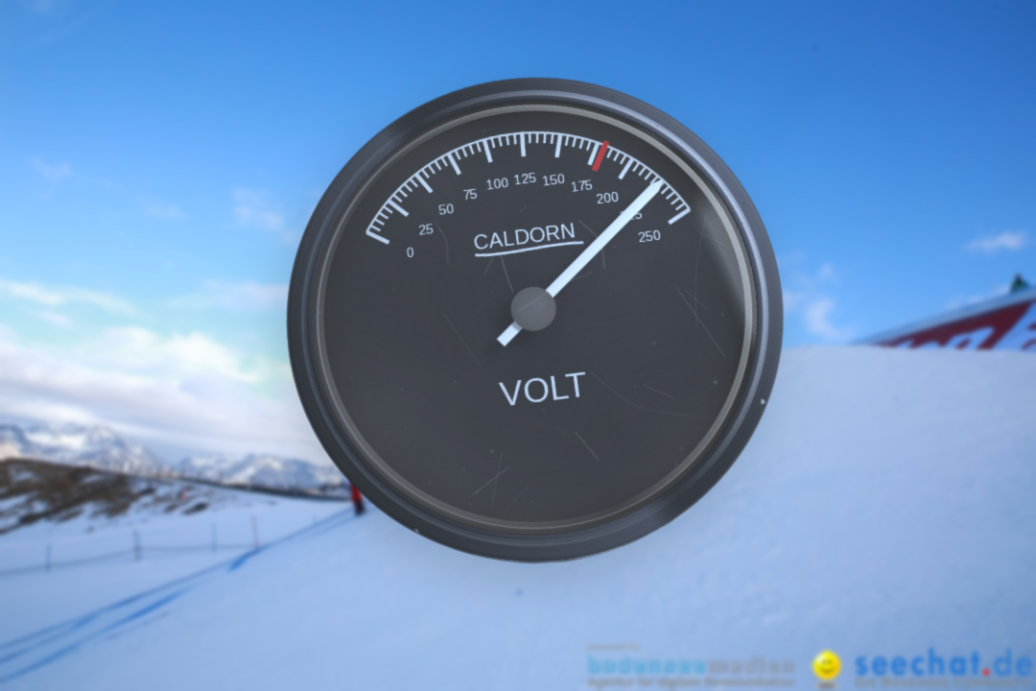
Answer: 225
